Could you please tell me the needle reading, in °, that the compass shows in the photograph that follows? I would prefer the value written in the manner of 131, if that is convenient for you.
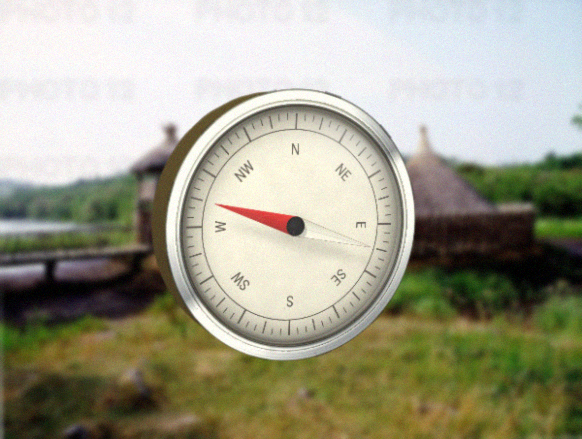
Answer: 285
